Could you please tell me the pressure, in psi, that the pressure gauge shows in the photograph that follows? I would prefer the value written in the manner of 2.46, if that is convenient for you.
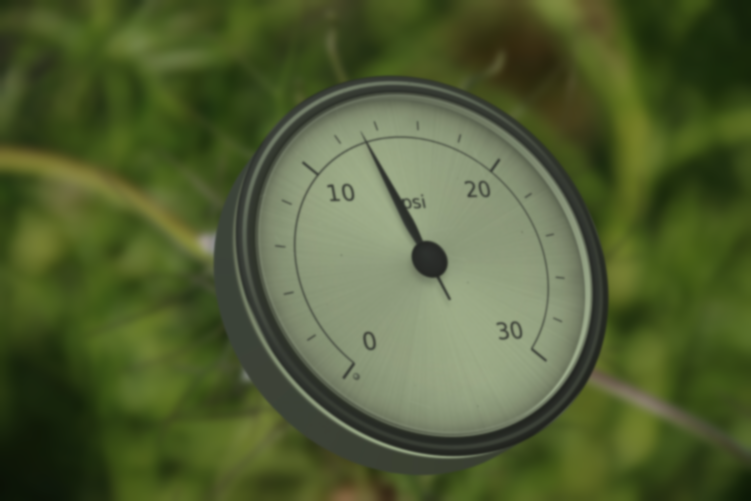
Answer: 13
